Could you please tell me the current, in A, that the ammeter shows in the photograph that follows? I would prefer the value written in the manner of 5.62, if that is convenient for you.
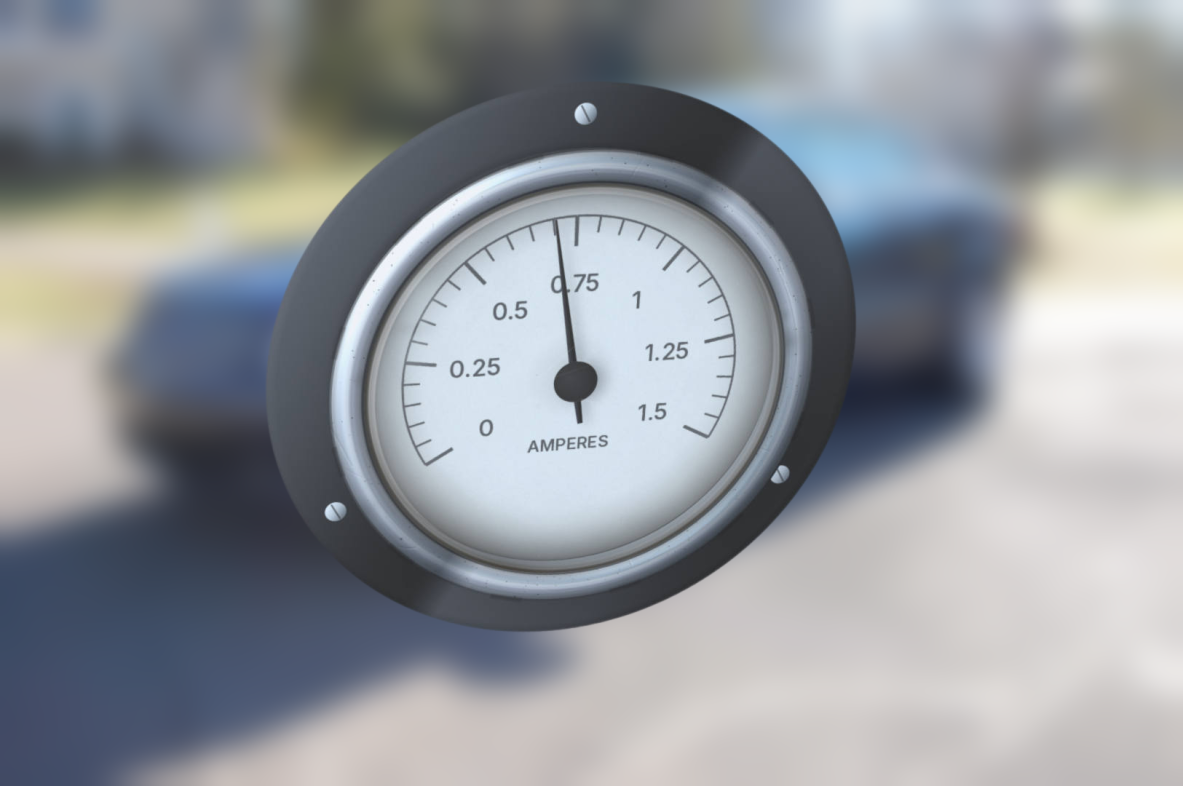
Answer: 0.7
